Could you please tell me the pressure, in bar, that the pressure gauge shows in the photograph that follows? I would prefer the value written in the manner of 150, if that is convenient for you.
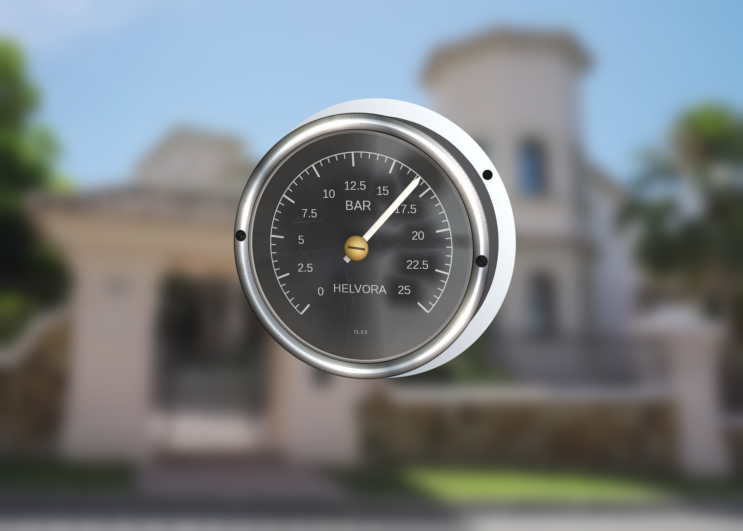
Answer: 16.75
